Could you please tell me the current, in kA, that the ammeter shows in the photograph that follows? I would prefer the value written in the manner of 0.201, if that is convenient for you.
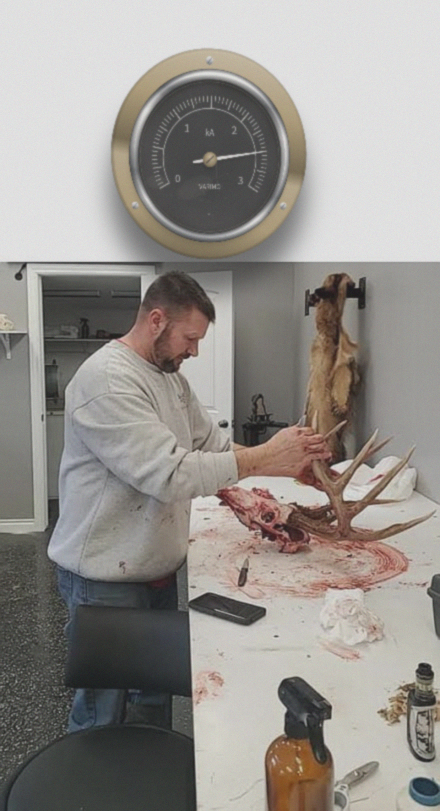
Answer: 2.5
